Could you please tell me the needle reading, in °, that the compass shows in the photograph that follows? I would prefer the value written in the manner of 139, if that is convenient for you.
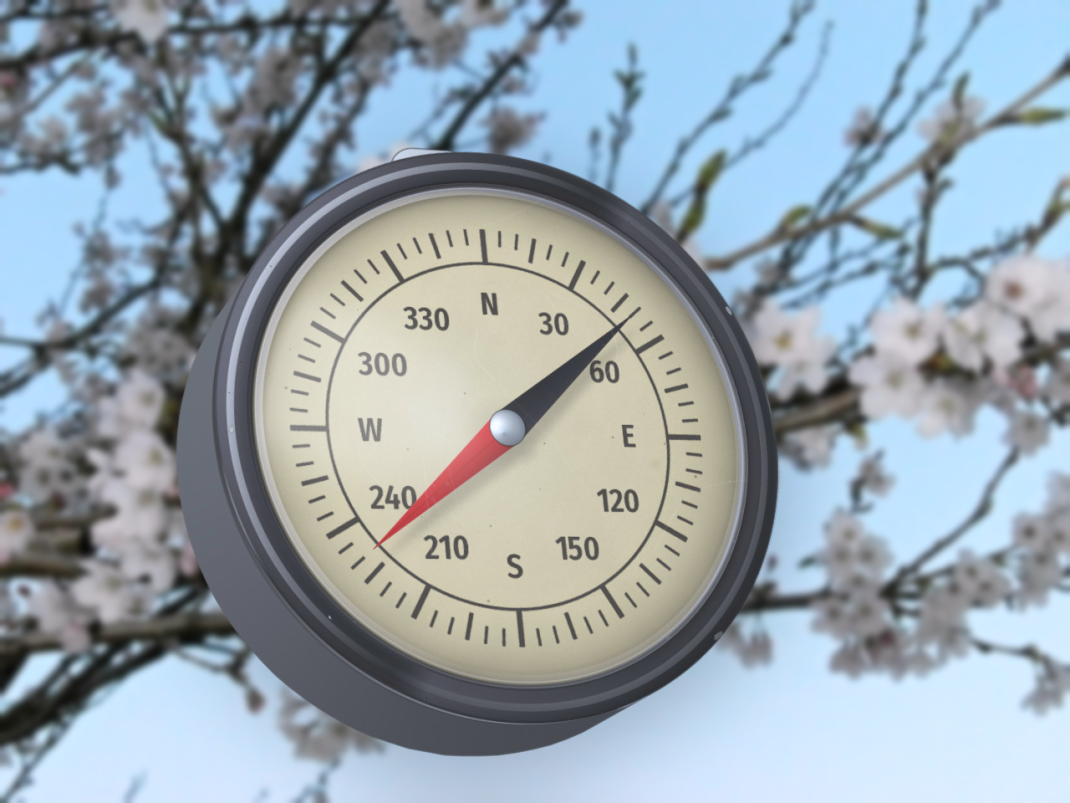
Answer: 230
